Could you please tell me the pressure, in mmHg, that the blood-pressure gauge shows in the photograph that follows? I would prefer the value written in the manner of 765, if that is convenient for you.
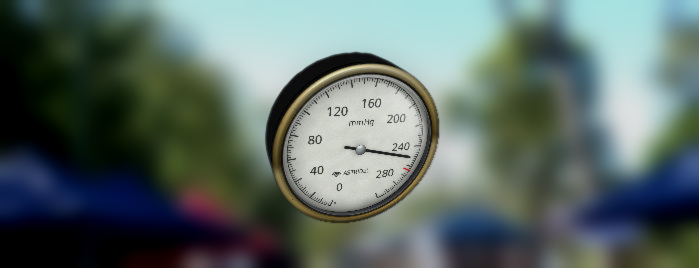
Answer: 250
